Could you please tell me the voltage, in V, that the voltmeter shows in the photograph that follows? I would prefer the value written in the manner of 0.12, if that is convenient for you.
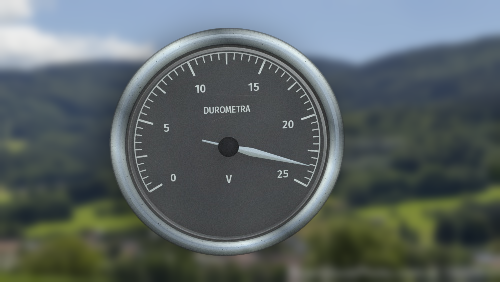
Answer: 23.5
